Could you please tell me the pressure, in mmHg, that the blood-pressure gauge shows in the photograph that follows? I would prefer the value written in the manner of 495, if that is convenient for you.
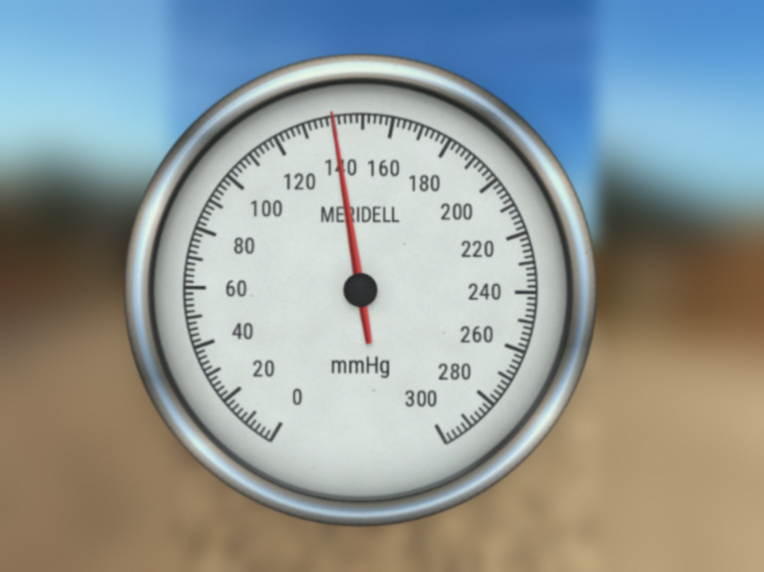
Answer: 140
